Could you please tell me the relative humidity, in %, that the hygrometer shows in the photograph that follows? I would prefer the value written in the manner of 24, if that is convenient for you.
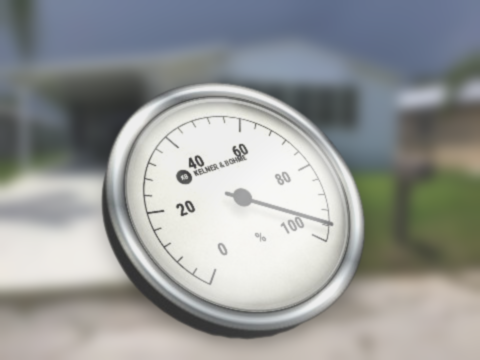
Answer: 96
